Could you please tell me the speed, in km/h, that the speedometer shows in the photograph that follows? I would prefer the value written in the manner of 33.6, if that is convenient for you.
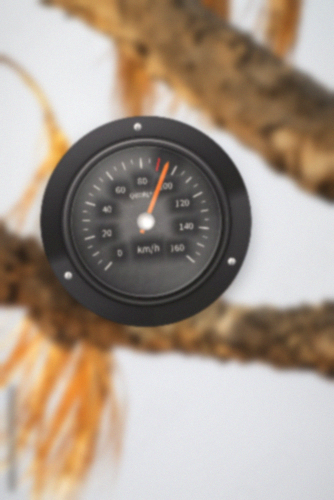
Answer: 95
